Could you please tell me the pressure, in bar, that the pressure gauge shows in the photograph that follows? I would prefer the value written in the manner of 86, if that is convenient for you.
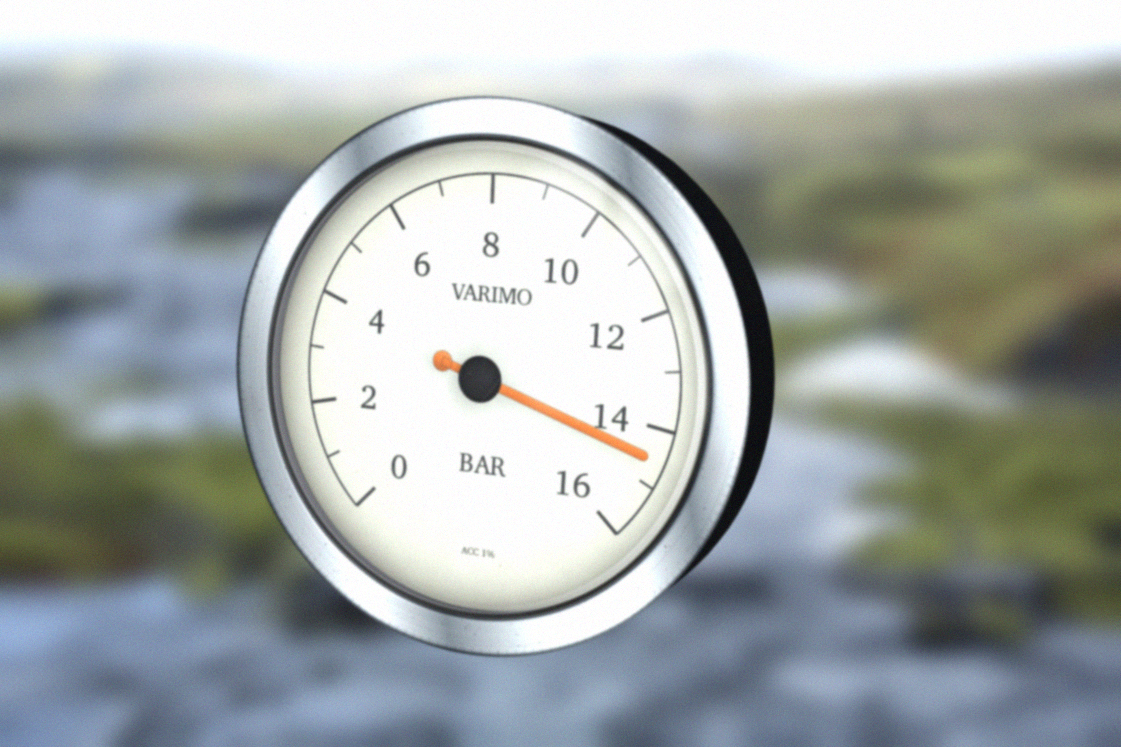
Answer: 14.5
